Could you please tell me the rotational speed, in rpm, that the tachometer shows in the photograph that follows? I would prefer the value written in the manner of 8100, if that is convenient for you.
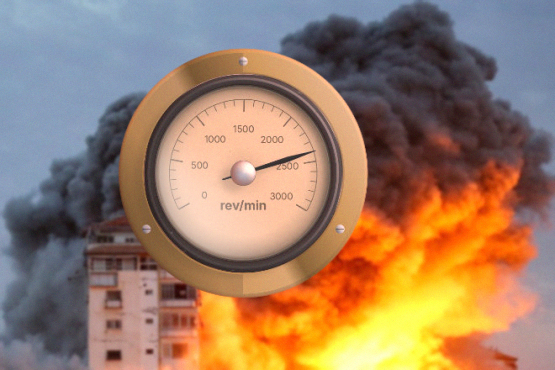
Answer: 2400
